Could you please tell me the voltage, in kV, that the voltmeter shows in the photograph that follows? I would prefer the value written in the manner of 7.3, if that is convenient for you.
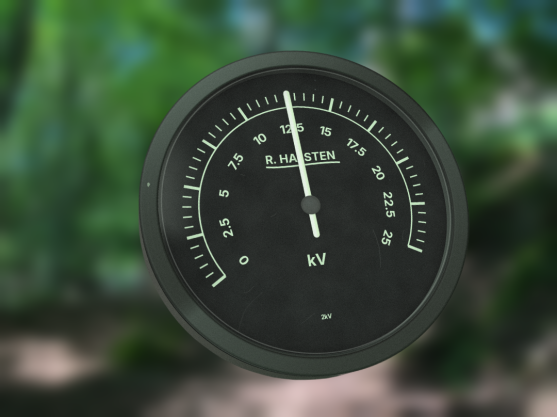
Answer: 12.5
